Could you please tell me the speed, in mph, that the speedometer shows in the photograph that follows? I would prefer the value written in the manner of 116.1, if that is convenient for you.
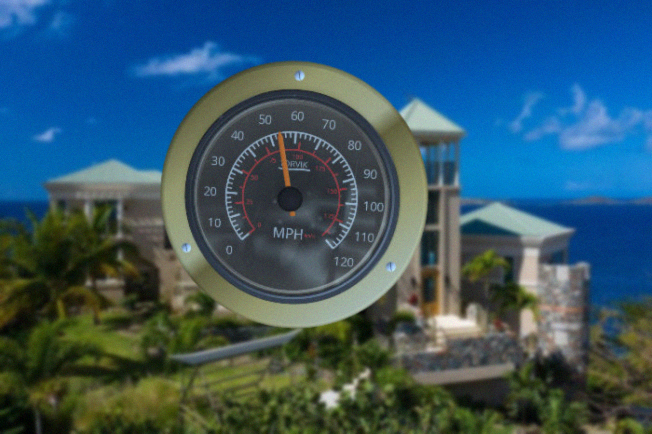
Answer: 54
